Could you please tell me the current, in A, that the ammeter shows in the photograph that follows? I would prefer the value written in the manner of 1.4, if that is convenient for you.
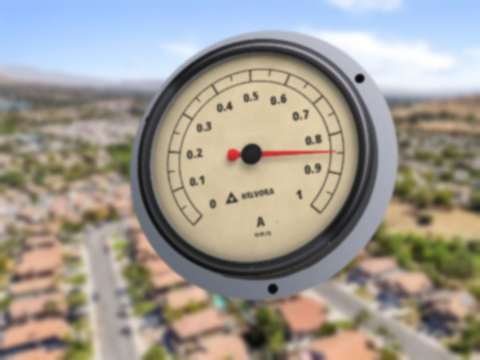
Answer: 0.85
